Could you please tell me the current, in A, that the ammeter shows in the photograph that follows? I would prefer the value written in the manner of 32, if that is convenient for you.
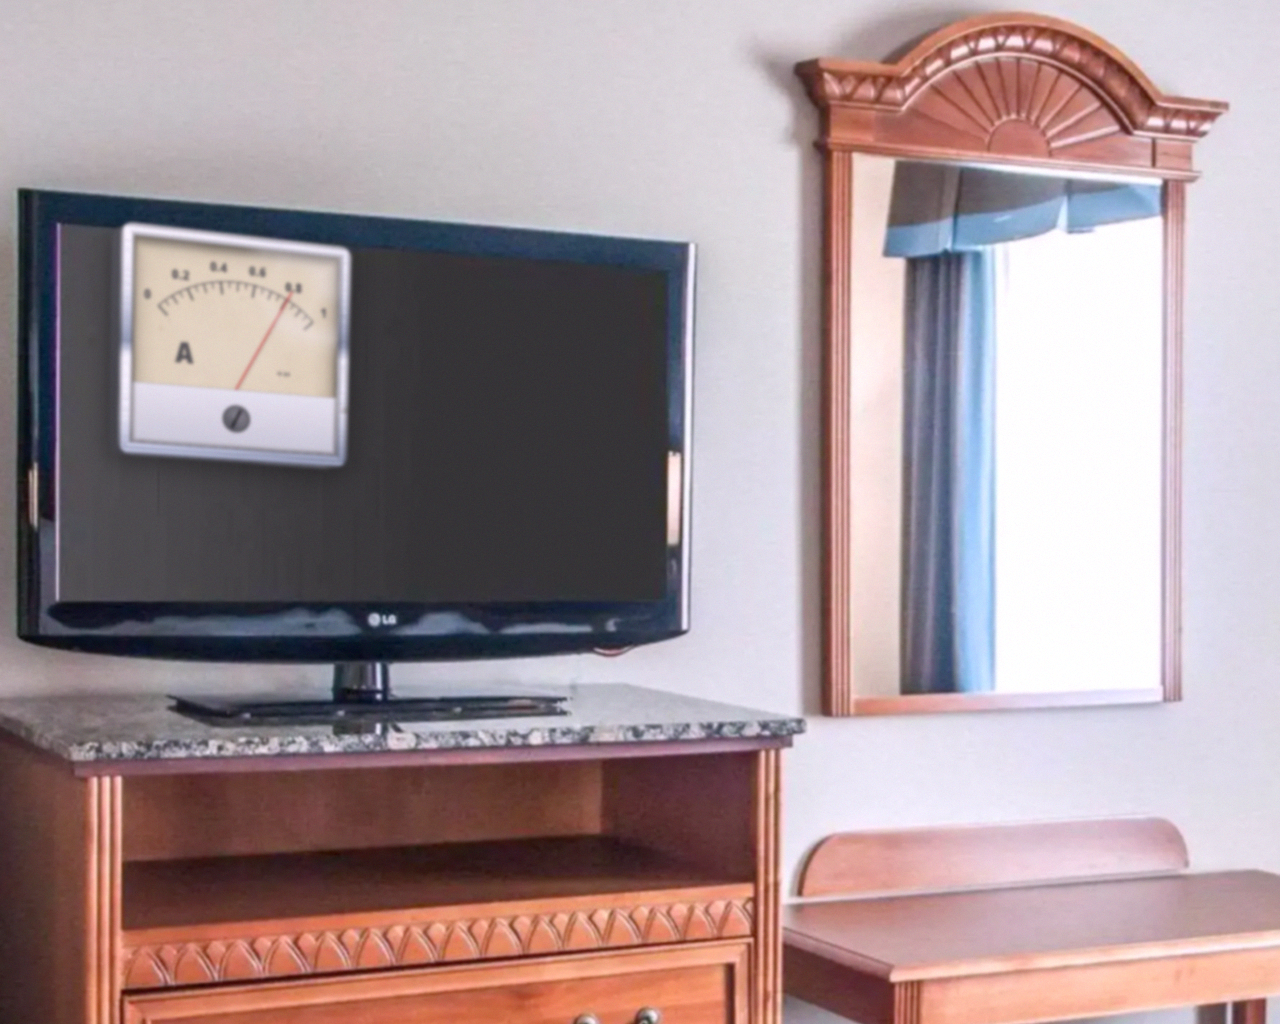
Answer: 0.8
